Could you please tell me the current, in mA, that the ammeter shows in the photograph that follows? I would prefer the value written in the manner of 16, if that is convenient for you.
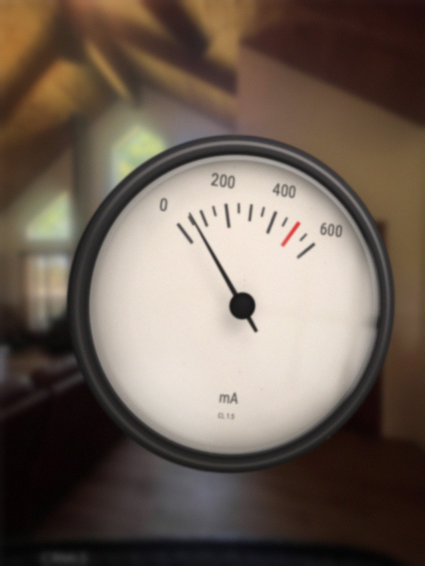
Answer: 50
